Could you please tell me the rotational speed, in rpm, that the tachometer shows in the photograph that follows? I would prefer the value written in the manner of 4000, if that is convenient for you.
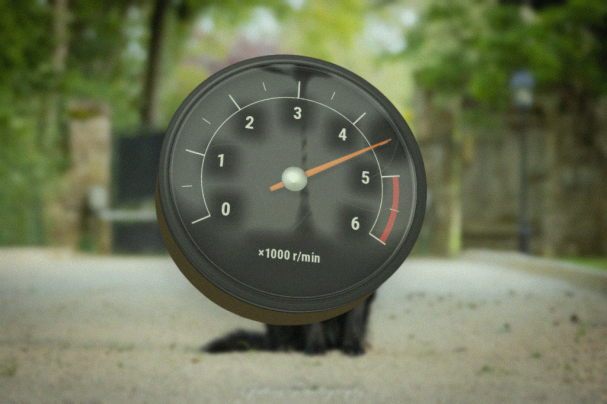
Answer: 4500
